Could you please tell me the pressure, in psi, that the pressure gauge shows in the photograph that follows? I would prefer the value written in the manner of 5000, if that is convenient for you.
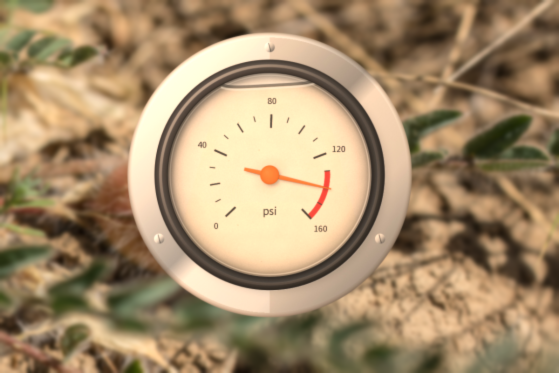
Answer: 140
